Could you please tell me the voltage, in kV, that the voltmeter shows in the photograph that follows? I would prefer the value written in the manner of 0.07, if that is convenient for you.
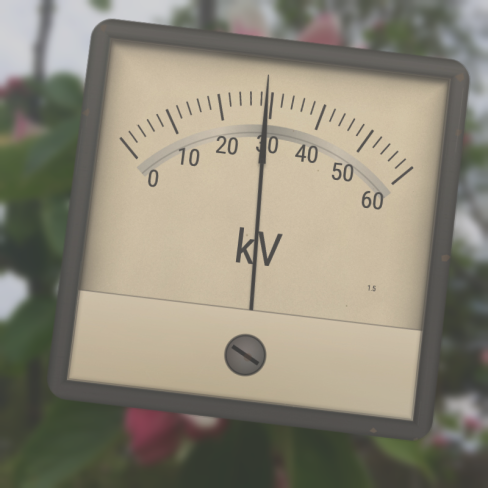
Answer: 29
